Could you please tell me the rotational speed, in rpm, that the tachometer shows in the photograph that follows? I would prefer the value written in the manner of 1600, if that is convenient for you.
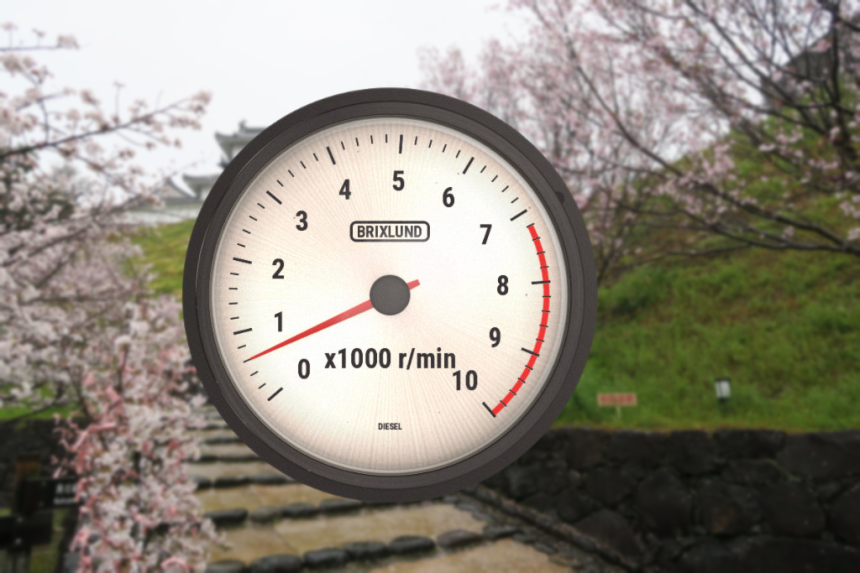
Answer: 600
